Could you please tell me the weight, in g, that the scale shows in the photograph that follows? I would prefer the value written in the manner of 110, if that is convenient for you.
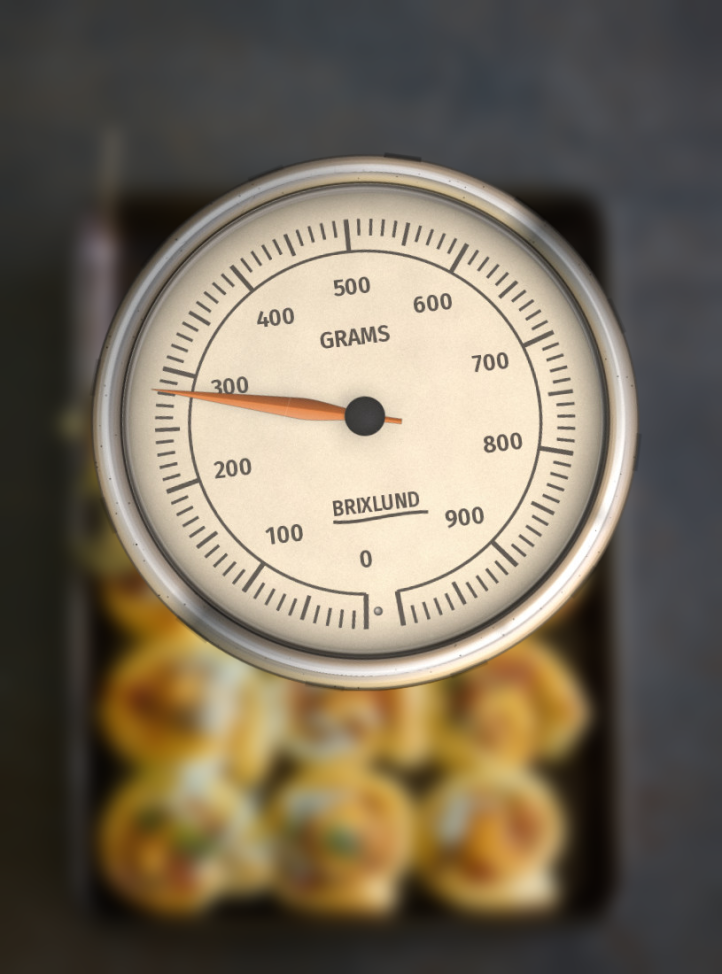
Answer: 280
